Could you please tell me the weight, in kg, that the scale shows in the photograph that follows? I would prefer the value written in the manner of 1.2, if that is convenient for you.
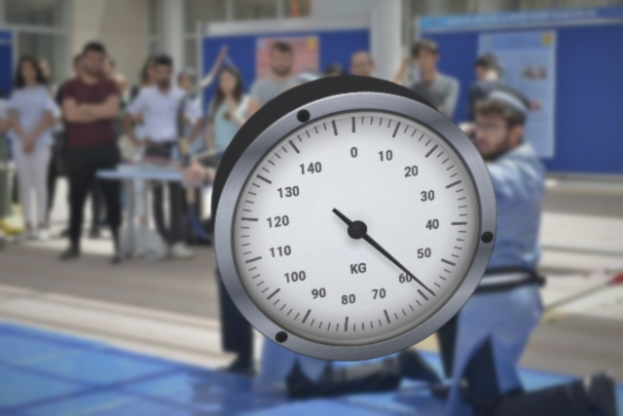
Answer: 58
